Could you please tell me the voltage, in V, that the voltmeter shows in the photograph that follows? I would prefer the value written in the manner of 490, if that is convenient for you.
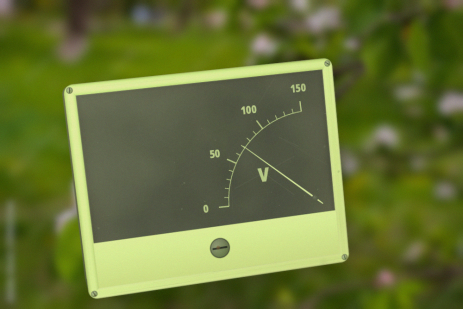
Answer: 70
